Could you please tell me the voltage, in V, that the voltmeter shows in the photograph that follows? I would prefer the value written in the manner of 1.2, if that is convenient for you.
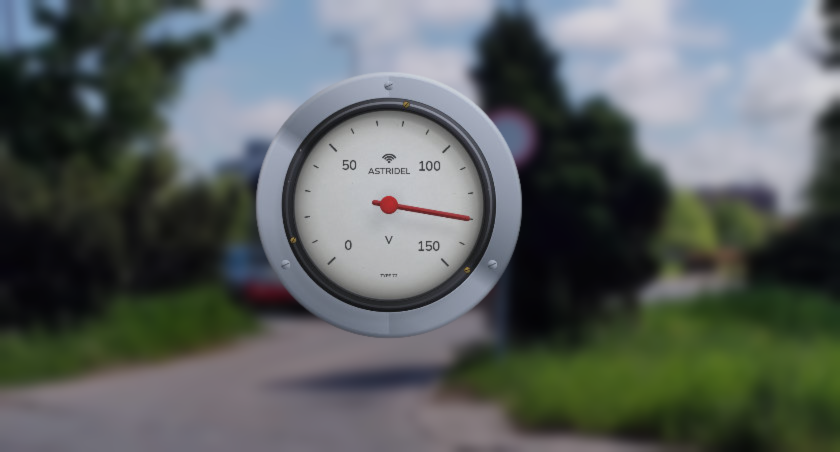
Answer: 130
